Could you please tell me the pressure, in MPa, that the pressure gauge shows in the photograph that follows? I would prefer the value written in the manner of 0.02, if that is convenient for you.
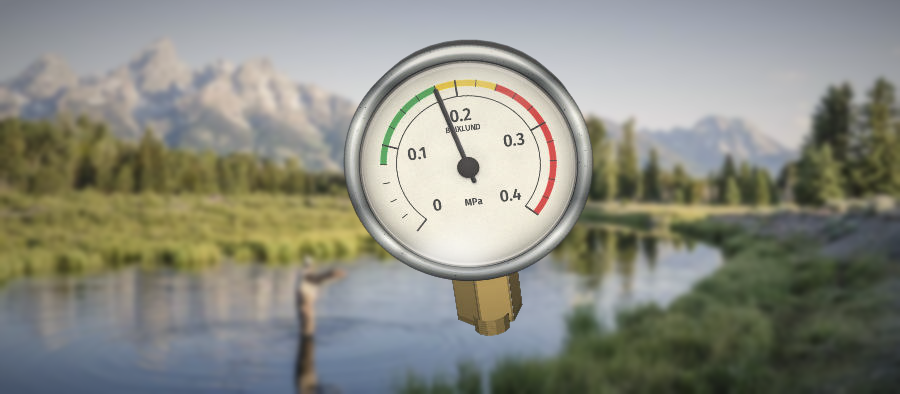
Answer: 0.18
